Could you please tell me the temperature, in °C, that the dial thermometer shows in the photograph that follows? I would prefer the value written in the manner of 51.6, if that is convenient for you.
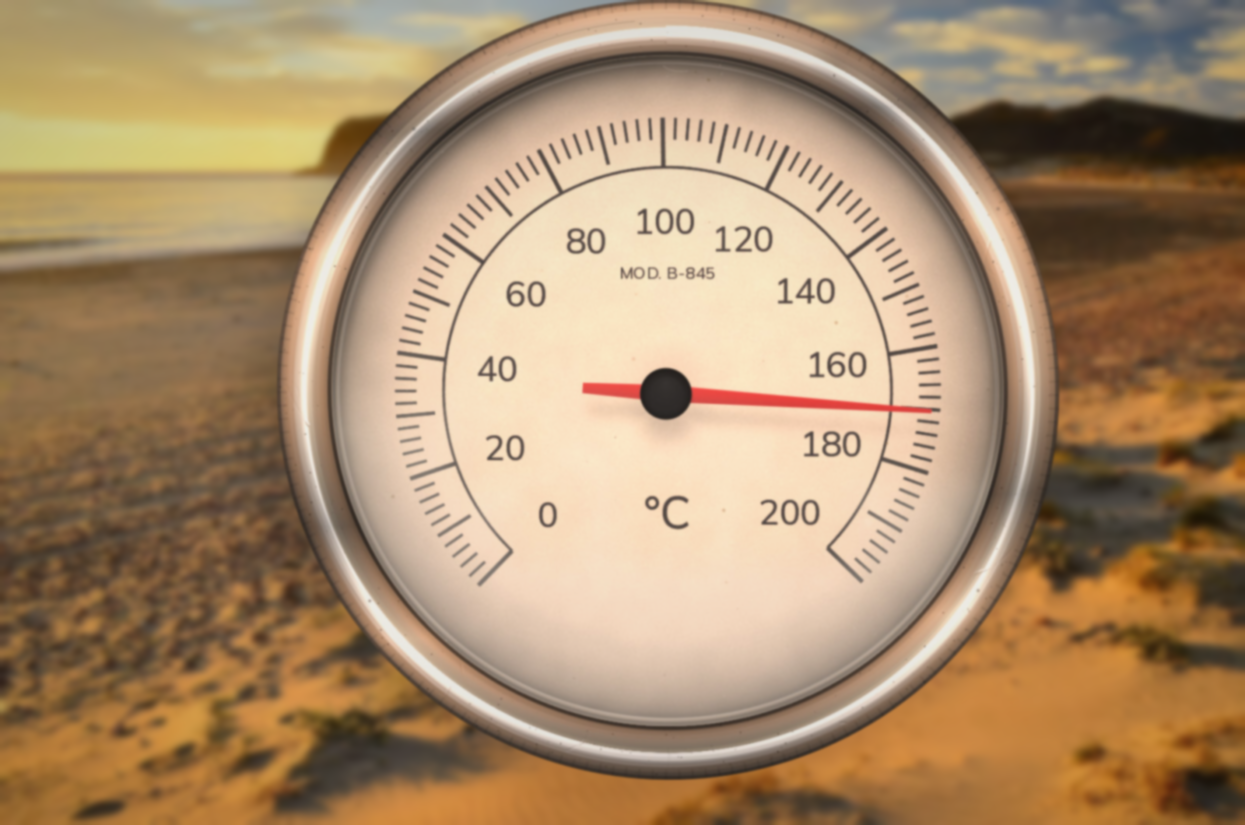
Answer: 170
